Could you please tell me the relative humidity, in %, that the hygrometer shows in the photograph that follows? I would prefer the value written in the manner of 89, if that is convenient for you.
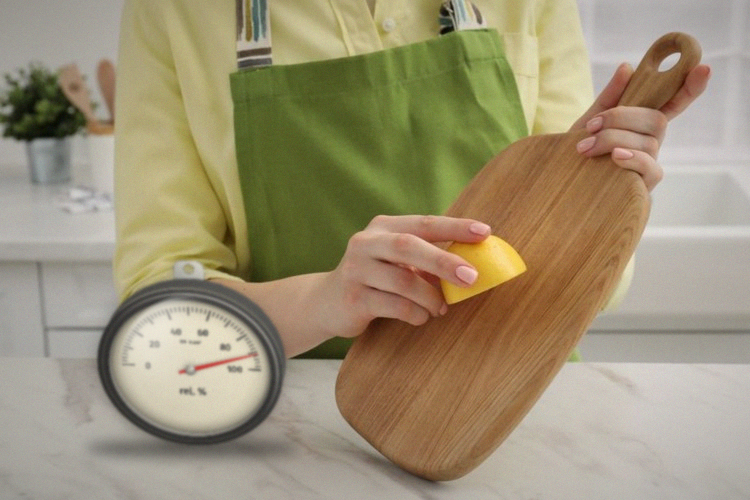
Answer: 90
